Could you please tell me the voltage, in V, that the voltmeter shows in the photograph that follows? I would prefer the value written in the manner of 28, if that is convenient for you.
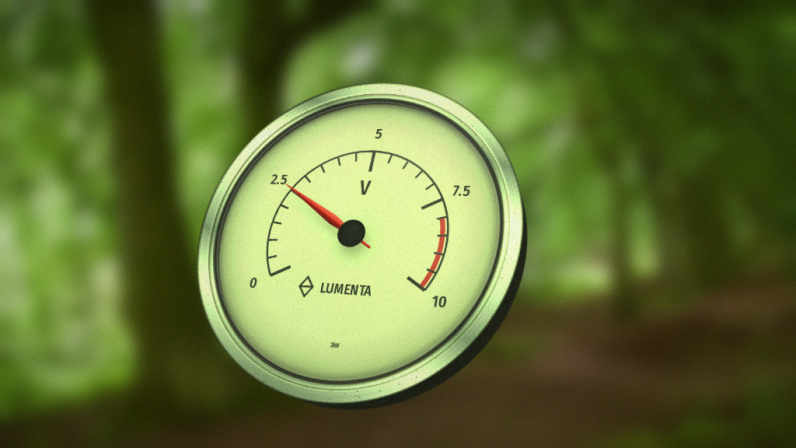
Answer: 2.5
